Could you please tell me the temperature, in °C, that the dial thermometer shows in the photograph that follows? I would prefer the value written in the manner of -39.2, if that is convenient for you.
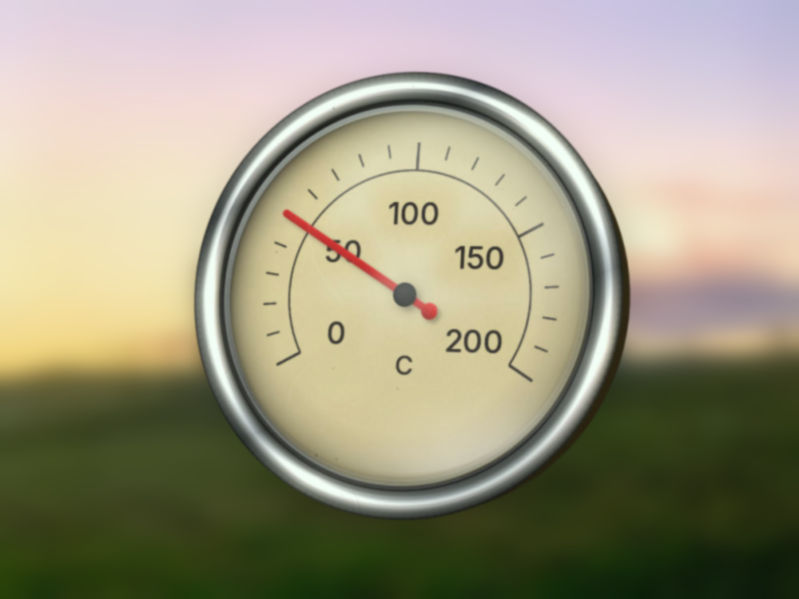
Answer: 50
